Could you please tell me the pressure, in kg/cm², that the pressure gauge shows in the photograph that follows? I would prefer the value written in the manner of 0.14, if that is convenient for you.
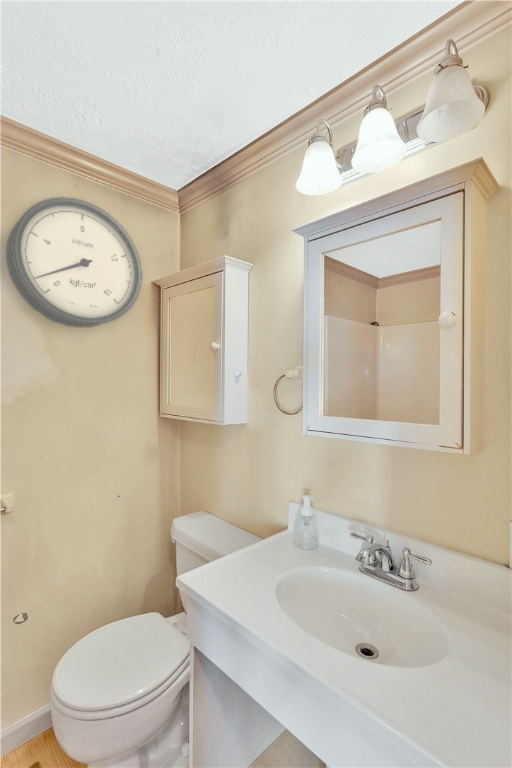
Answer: 1
